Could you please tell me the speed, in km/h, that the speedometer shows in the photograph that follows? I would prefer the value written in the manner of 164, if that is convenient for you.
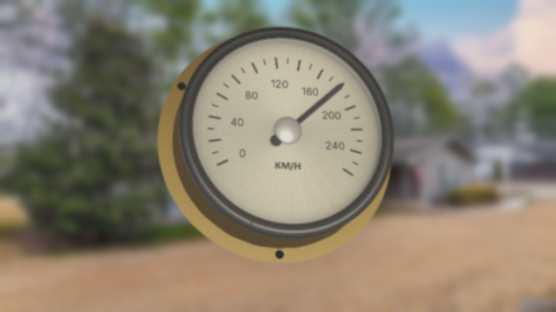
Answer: 180
